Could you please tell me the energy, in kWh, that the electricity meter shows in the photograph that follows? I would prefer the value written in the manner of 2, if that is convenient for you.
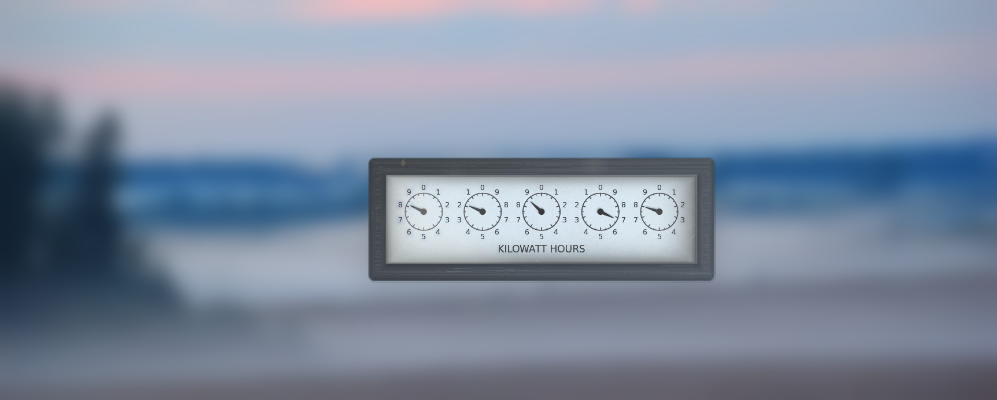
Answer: 81868
